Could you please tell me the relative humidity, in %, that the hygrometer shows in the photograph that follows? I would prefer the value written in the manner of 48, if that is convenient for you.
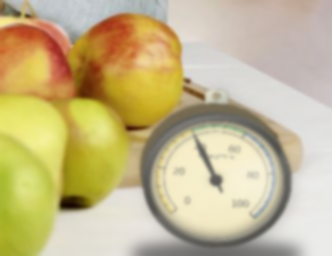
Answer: 40
